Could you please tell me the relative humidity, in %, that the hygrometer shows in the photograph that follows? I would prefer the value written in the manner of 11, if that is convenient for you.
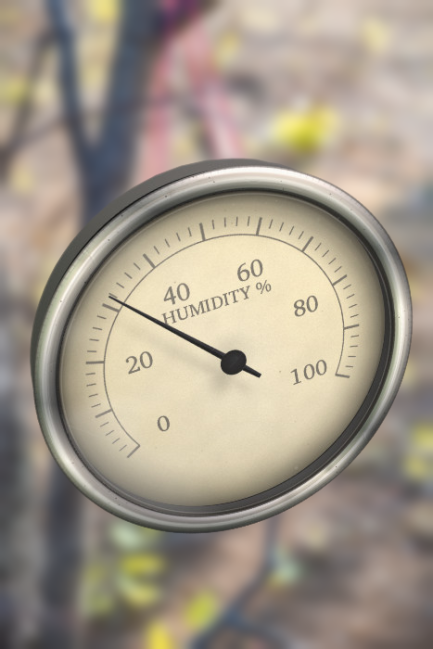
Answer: 32
